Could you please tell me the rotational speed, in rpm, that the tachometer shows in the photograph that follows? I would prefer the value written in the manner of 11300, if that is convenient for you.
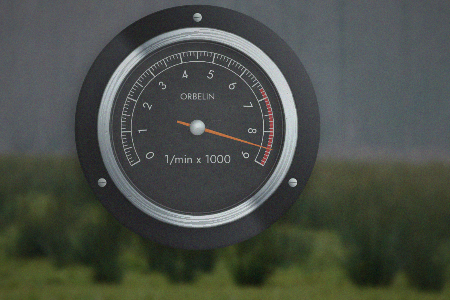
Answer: 8500
